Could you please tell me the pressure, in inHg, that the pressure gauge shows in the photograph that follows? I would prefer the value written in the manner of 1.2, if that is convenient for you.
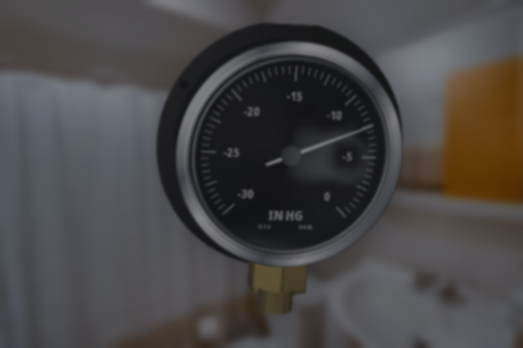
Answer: -7.5
